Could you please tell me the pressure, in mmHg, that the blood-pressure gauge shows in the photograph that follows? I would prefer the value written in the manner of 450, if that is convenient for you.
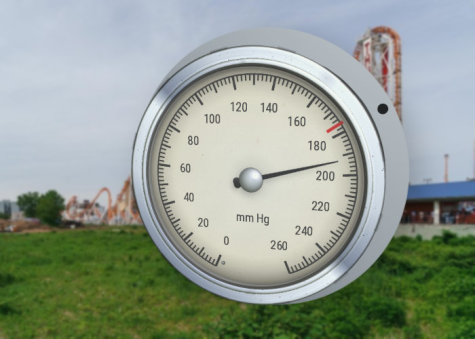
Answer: 192
